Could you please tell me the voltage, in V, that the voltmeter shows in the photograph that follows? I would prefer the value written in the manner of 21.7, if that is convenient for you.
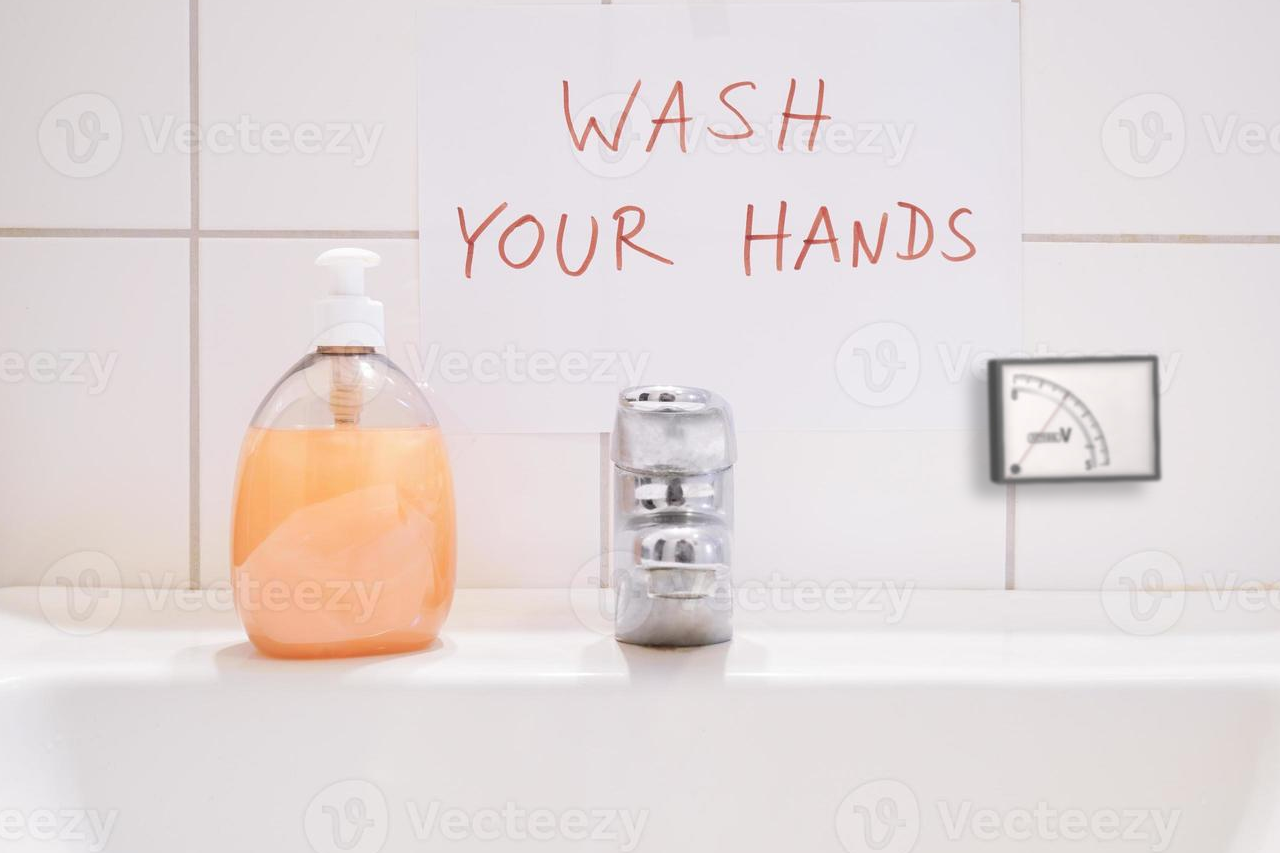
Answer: 2
